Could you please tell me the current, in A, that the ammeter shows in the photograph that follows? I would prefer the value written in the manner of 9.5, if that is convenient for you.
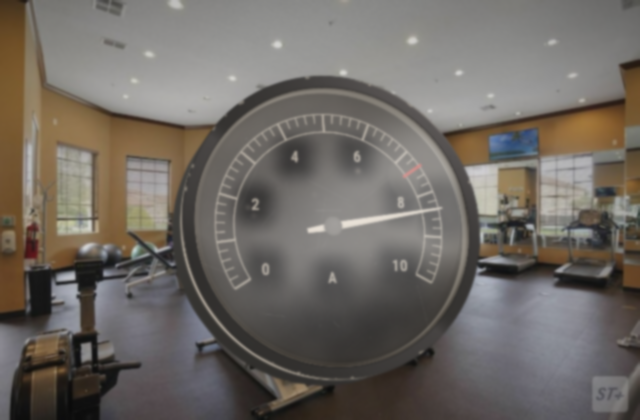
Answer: 8.4
